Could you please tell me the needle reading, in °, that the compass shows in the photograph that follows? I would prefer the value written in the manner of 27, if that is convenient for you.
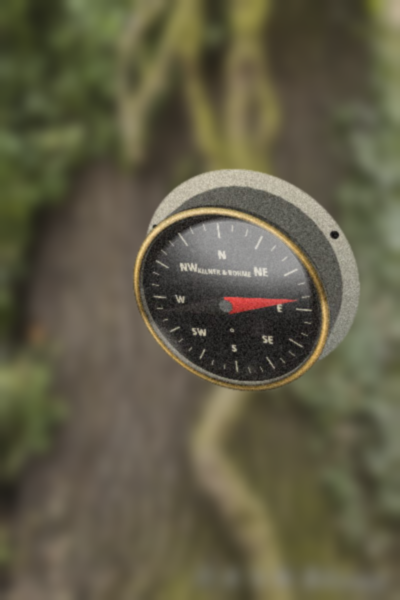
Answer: 80
